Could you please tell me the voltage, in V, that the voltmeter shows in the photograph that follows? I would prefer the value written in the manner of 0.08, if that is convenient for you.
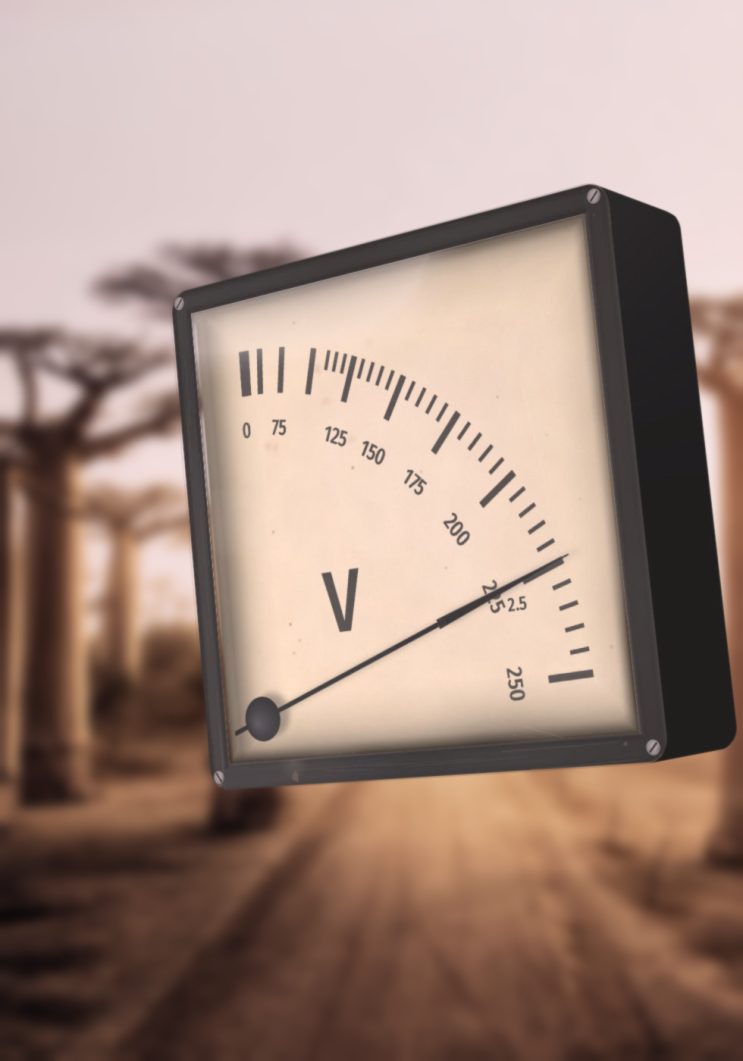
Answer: 225
